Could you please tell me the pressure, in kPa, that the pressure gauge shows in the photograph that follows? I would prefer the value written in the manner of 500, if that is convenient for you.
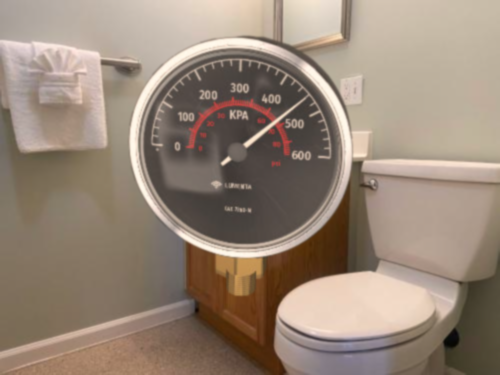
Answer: 460
